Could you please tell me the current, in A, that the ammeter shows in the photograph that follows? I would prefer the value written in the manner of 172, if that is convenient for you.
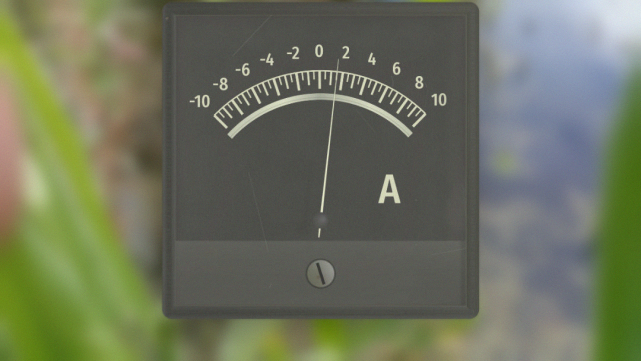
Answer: 1.5
